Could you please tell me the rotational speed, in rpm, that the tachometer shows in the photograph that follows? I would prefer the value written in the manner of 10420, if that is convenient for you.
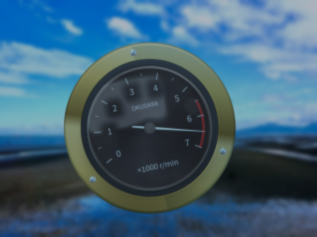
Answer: 6500
